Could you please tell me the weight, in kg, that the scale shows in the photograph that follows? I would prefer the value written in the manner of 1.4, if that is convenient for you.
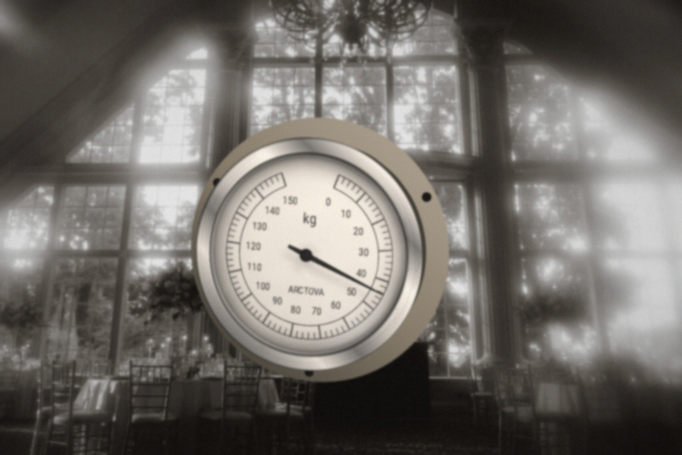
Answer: 44
